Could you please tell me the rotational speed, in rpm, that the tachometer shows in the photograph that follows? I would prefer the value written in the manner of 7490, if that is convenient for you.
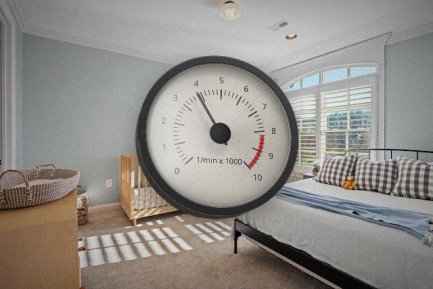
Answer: 3800
